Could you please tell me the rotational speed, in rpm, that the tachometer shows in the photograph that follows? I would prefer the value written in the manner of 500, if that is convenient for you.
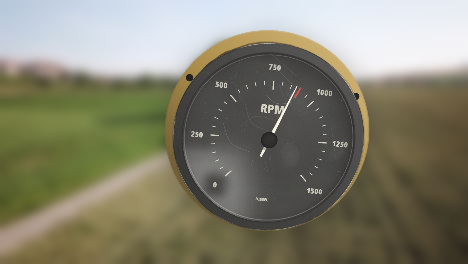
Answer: 875
